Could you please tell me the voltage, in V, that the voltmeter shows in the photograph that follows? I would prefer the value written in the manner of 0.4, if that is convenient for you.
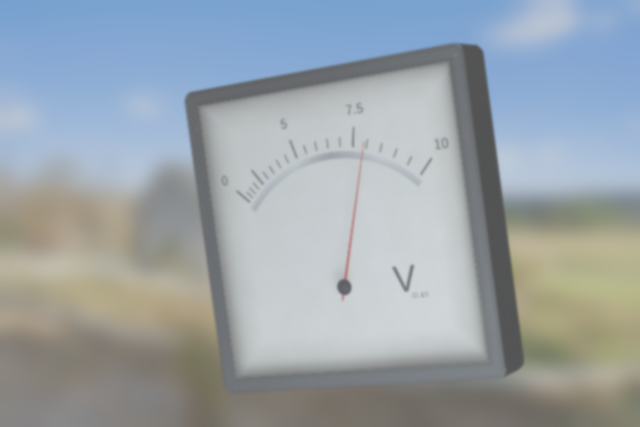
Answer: 8
